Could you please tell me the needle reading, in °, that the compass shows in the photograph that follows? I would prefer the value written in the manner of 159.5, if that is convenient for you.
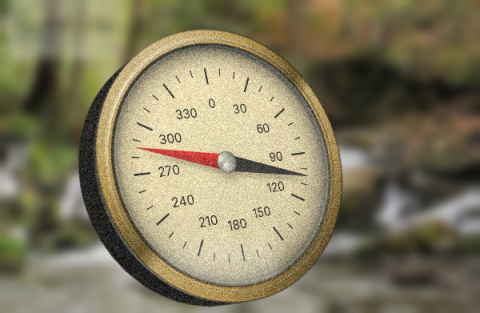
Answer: 285
